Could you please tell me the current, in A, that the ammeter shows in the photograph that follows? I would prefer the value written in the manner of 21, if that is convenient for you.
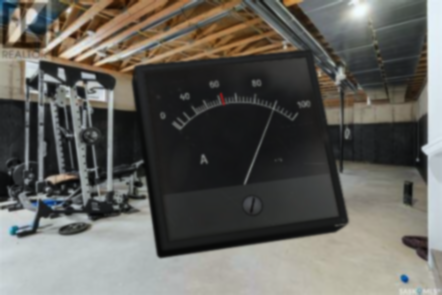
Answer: 90
